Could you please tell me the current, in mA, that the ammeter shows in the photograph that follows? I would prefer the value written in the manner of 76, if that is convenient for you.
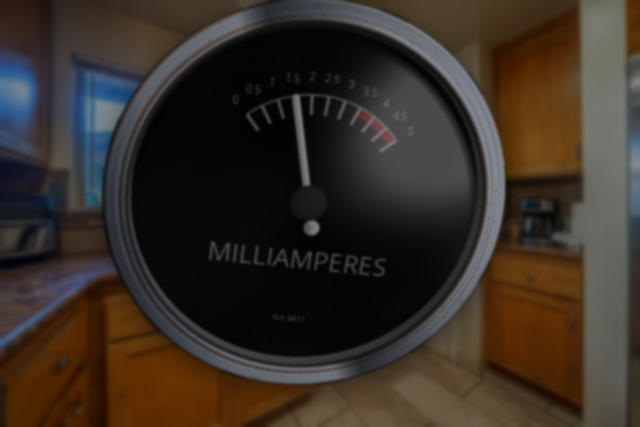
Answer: 1.5
